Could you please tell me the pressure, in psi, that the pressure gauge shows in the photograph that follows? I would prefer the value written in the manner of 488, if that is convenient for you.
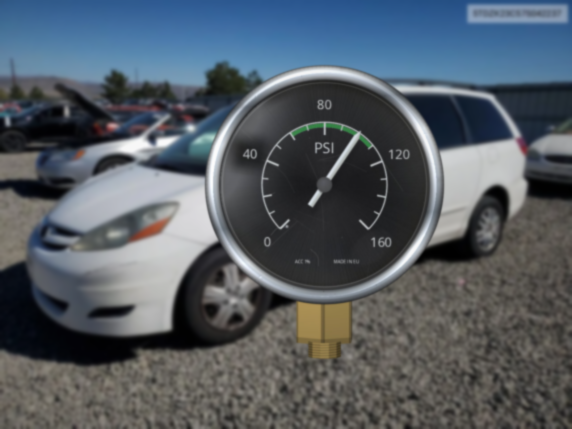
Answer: 100
